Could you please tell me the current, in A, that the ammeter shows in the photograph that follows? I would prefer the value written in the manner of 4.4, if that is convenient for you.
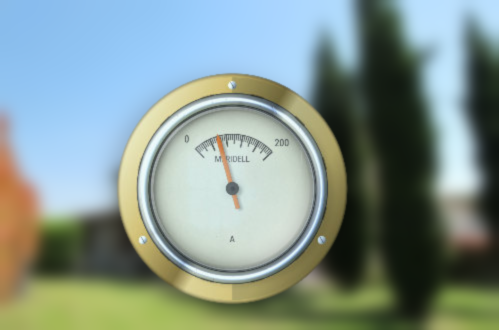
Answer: 60
